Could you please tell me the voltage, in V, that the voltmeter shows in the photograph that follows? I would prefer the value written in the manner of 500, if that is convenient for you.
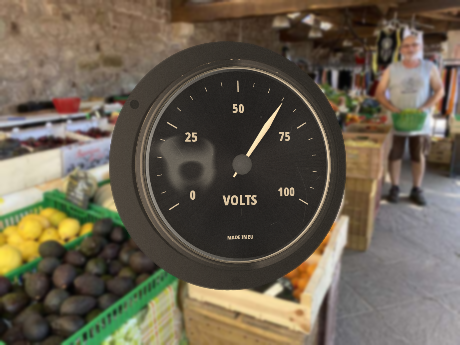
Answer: 65
